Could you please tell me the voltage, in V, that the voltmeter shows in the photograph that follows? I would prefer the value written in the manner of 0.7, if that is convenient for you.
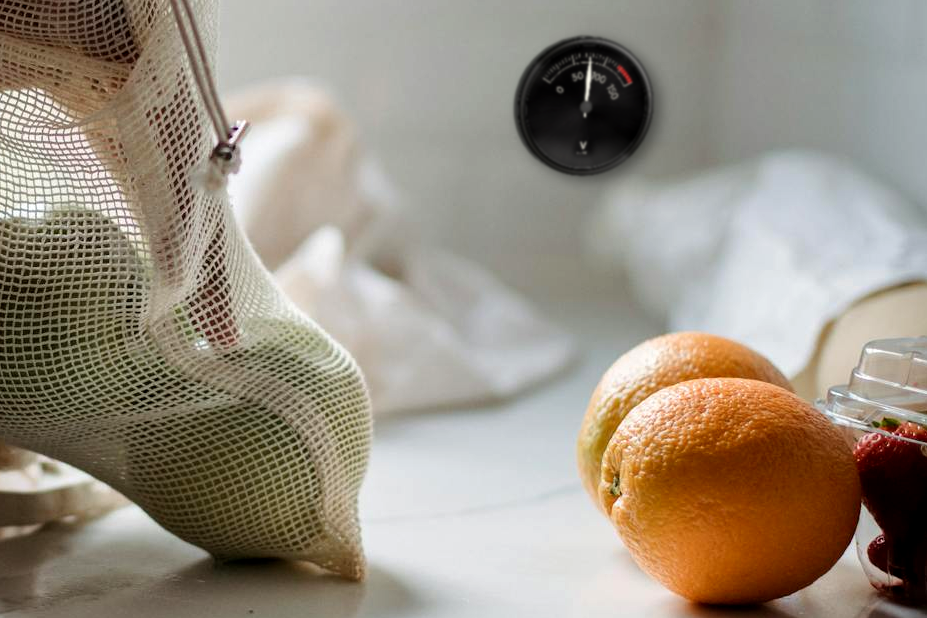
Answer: 75
